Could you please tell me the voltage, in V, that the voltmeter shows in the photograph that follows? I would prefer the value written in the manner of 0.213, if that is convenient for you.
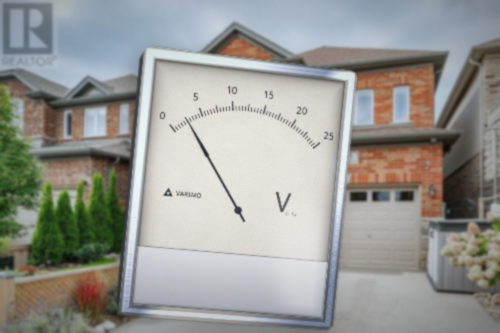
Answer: 2.5
